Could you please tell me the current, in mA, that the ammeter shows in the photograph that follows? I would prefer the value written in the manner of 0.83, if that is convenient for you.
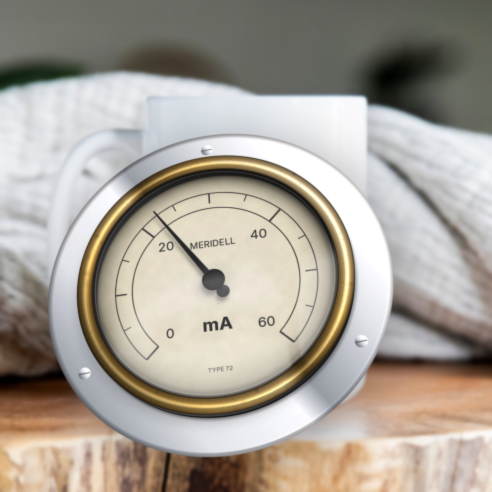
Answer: 22.5
